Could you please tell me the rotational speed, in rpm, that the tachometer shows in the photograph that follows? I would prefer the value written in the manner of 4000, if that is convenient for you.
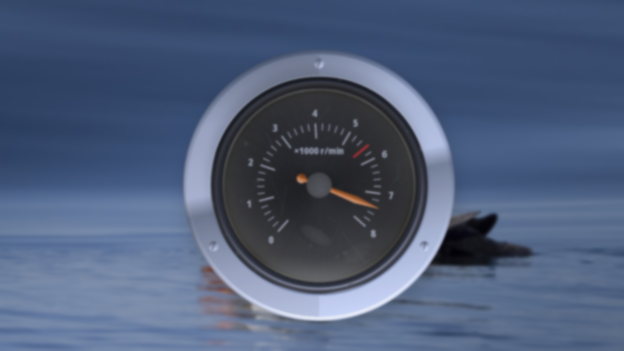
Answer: 7400
